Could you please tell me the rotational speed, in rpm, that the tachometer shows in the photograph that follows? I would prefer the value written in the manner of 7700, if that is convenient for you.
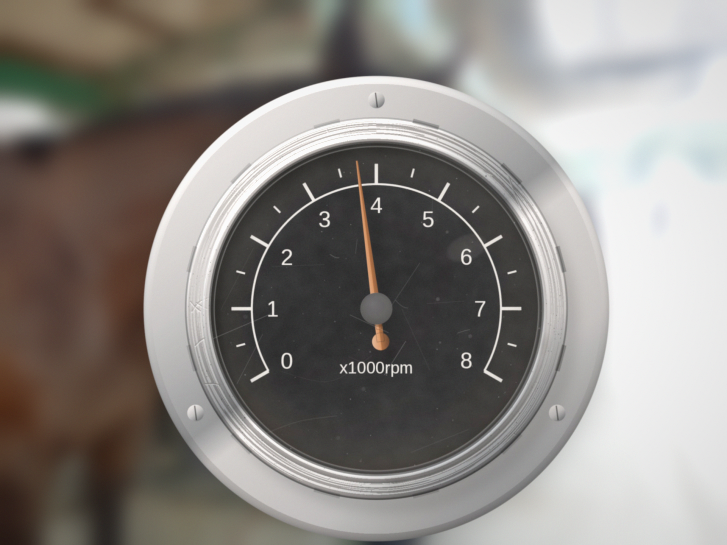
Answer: 3750
